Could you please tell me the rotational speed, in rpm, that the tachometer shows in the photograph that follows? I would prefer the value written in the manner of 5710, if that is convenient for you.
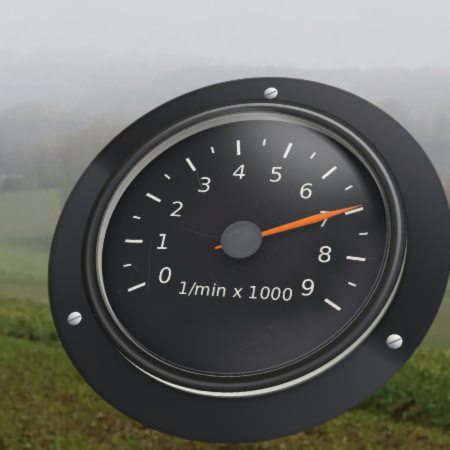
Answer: 7000
